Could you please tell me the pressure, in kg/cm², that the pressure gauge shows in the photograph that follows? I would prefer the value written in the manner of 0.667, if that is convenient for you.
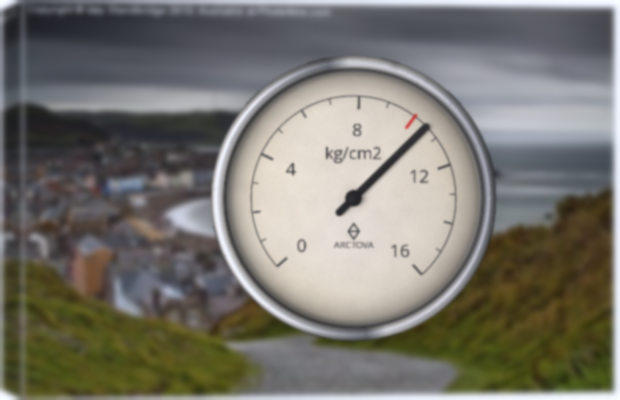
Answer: 10.5
